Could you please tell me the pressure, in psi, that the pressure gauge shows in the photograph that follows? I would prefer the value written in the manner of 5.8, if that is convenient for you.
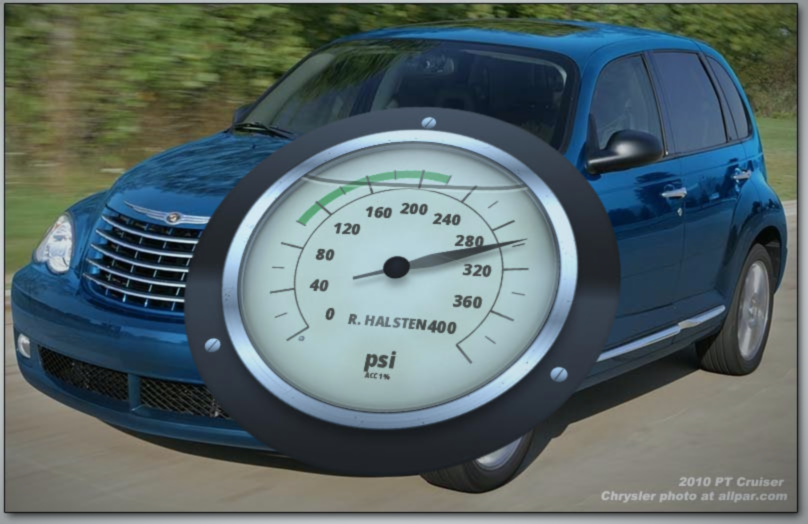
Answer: 300
